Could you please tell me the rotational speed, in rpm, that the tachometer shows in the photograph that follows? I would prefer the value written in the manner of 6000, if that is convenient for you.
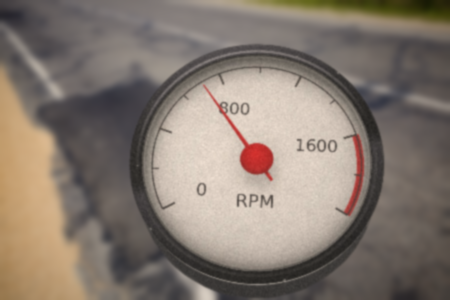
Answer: 700
